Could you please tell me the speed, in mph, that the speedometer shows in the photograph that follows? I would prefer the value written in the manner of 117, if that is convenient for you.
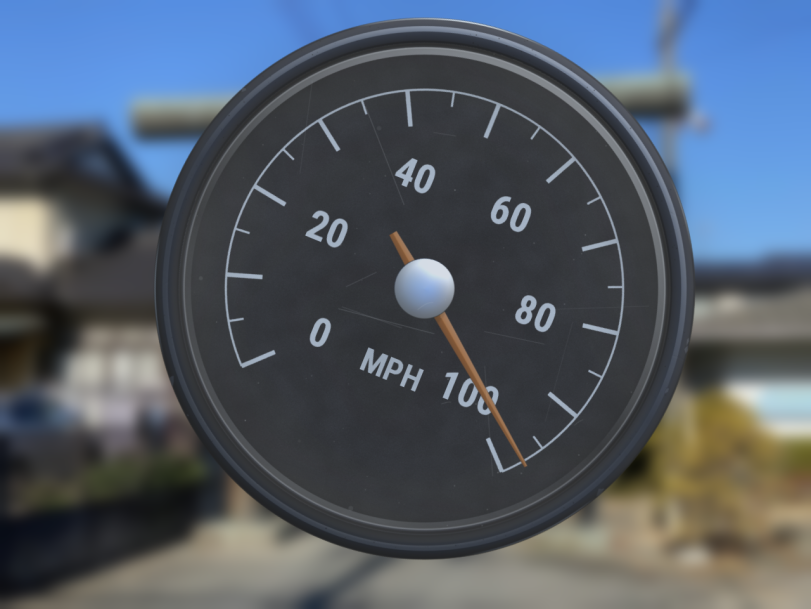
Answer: 97.5
